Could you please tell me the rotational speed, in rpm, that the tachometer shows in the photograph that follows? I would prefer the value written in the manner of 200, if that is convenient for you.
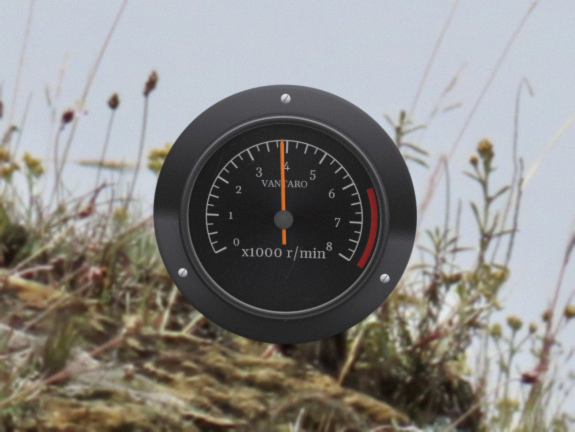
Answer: 3875
